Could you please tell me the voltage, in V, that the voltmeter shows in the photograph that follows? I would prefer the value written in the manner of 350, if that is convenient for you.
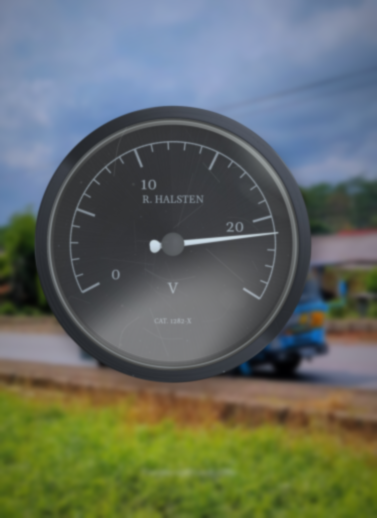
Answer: 21
